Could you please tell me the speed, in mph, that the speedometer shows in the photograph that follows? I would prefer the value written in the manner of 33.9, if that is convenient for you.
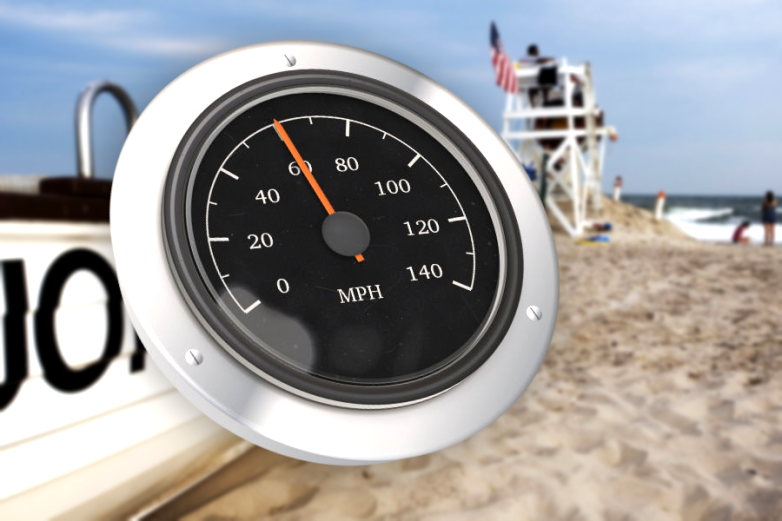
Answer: 60
